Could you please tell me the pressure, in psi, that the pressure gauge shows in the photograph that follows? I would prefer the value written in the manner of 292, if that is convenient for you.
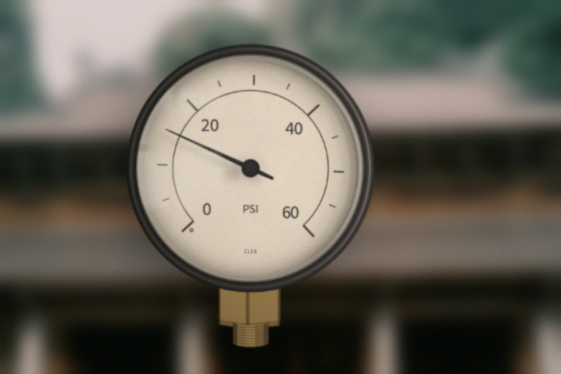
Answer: 15
